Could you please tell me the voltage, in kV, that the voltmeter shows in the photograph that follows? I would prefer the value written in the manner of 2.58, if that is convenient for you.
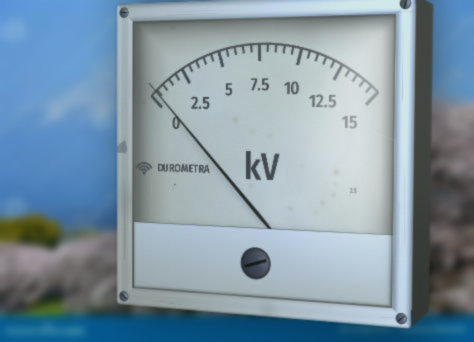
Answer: 0.5
